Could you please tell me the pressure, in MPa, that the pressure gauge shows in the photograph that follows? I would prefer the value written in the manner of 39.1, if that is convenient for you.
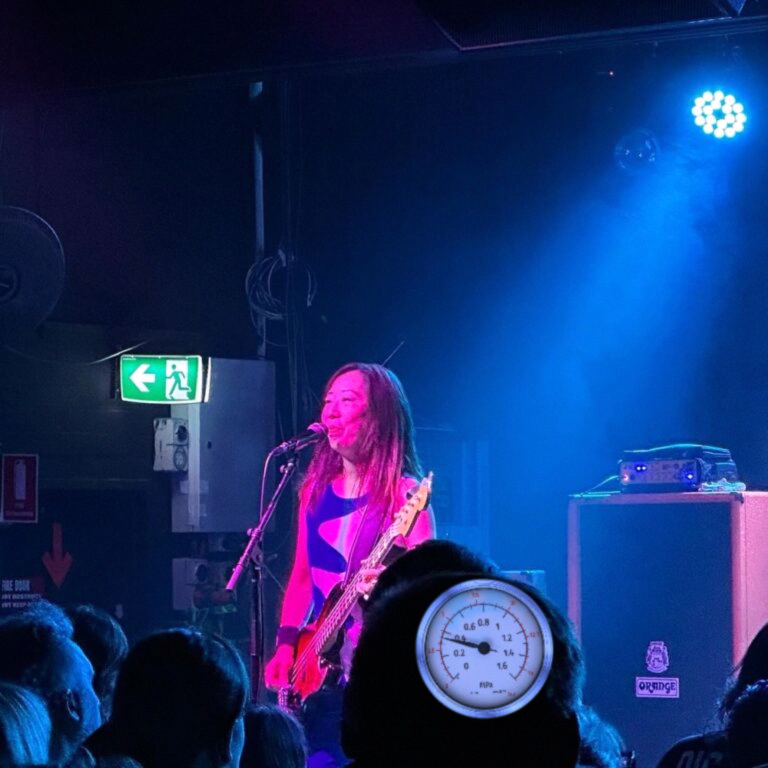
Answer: 0.35
